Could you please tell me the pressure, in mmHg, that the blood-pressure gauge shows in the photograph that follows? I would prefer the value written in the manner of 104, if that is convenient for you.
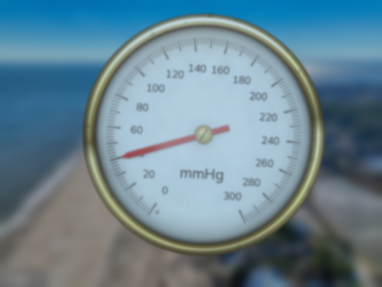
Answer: 40
